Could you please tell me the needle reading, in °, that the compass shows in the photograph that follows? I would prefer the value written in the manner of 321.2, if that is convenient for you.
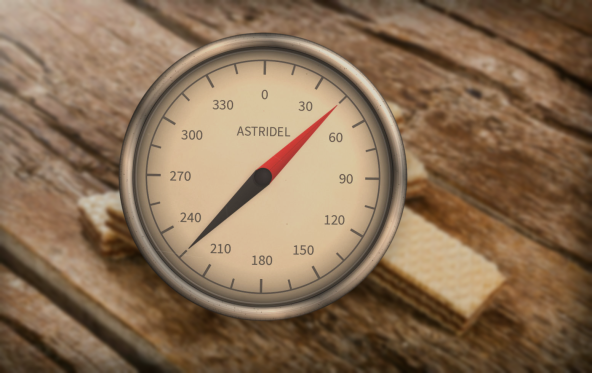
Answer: 45
